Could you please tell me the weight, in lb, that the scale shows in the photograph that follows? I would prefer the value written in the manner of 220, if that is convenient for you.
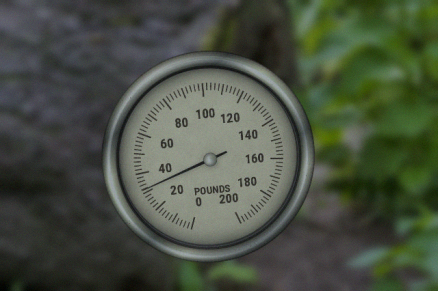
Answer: 32
